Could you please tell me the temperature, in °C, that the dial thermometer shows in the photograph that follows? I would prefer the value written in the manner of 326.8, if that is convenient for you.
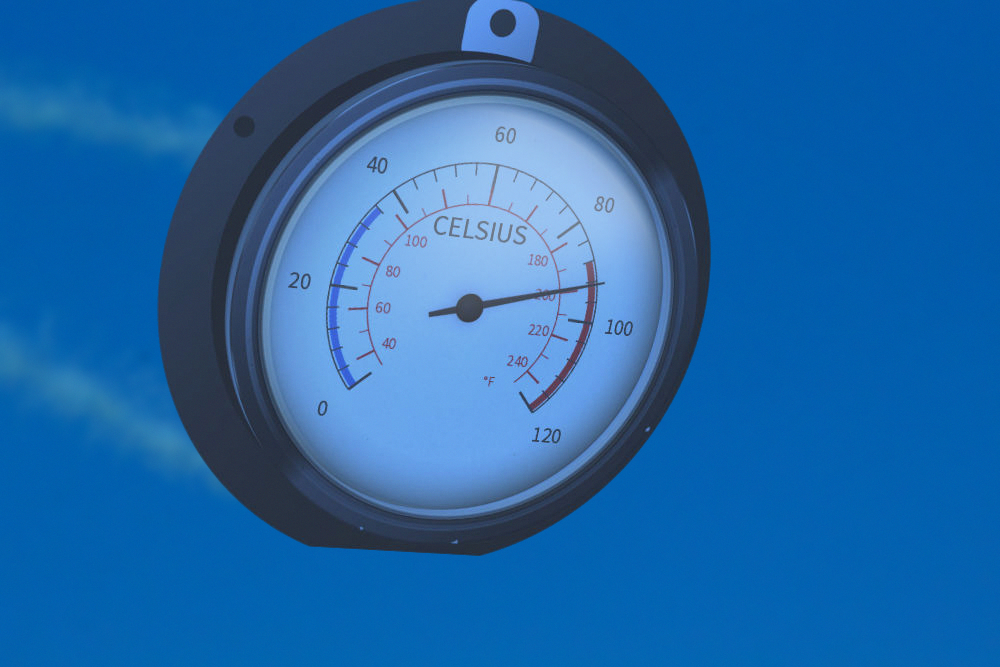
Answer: 92
